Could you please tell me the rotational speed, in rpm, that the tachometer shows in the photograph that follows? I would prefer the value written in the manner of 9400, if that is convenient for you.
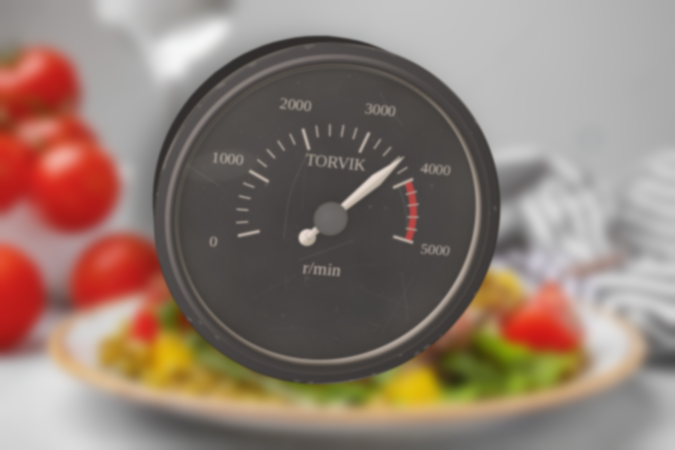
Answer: 3600
